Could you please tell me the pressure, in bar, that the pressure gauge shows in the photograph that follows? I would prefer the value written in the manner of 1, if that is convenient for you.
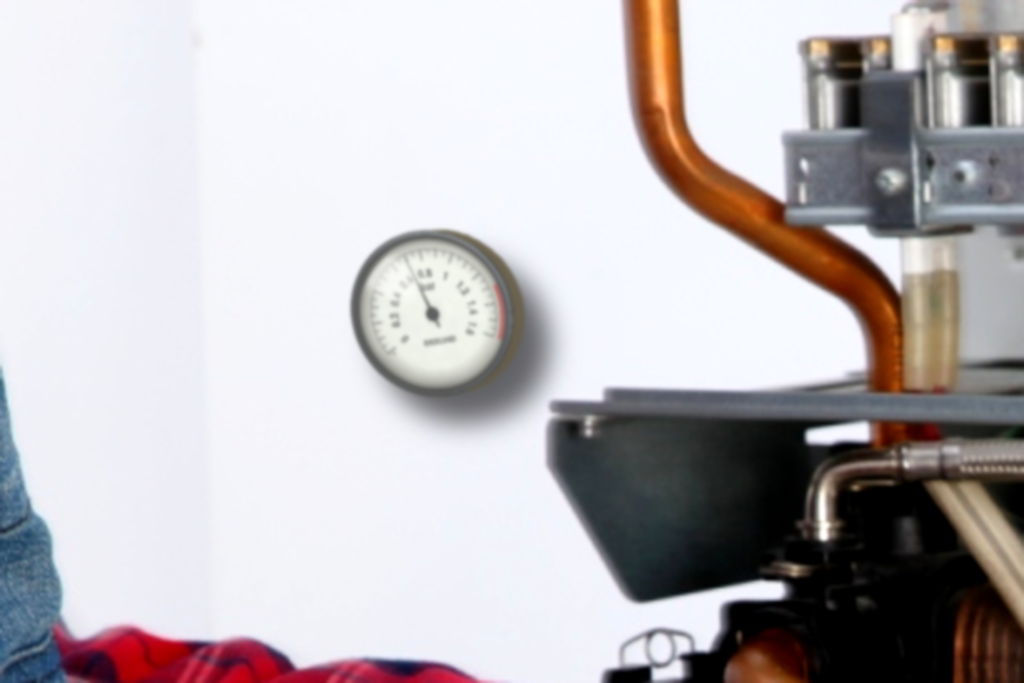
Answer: 0.7
